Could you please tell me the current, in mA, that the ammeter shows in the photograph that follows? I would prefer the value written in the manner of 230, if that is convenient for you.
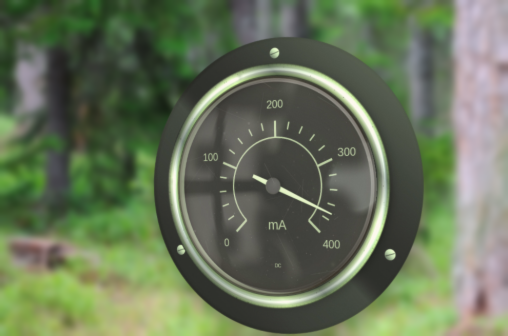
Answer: 370
